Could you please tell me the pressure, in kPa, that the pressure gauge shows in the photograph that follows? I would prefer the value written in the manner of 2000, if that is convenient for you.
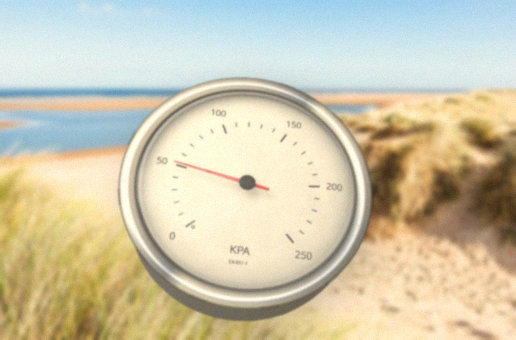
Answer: 50
